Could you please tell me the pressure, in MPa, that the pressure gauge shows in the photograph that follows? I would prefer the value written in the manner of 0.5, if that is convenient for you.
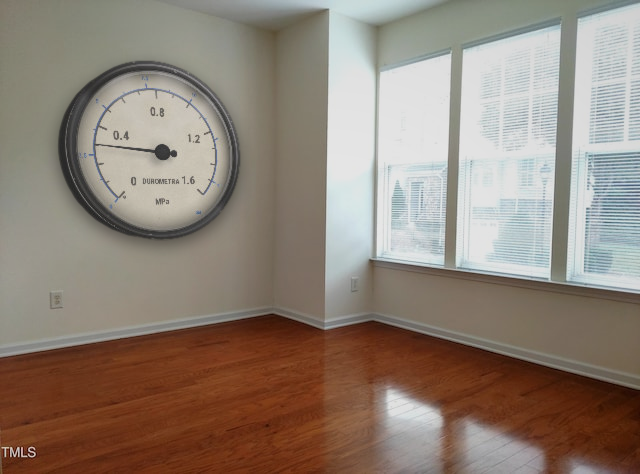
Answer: 0.3
